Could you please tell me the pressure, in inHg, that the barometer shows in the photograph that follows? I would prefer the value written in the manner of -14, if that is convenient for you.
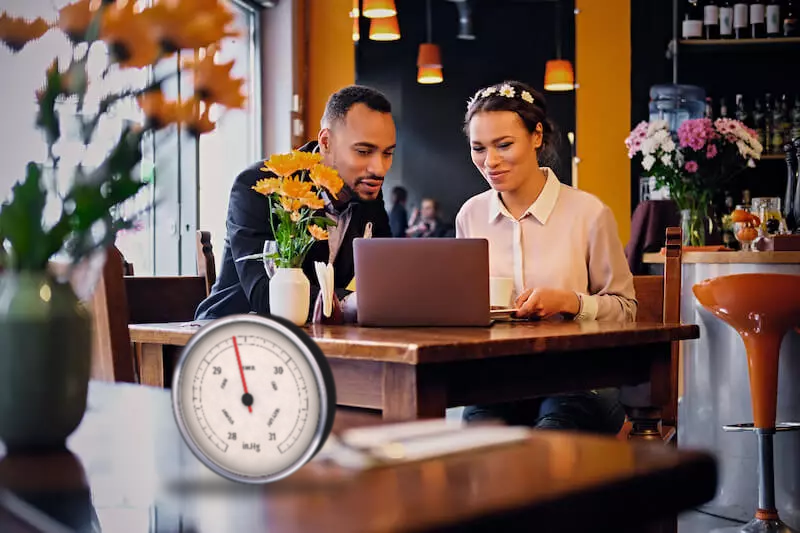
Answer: 29.4
